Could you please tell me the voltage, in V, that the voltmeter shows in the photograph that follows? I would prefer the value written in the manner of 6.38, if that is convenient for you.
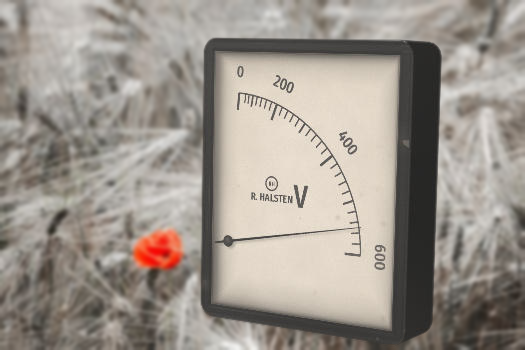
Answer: 550
